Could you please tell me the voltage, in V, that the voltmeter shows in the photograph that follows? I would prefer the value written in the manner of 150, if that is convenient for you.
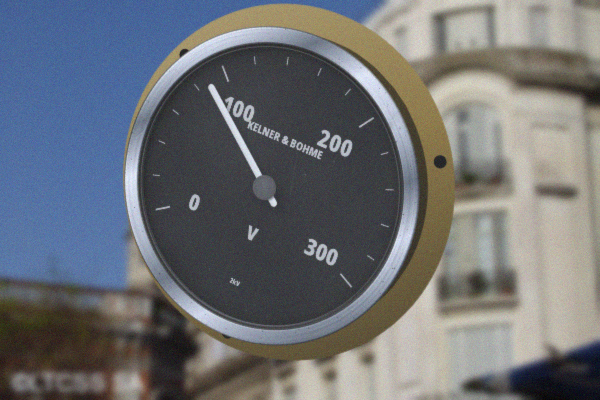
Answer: 90
